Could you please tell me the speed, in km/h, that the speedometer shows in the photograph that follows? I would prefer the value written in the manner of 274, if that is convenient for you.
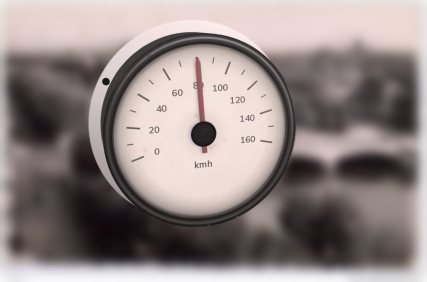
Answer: 80
